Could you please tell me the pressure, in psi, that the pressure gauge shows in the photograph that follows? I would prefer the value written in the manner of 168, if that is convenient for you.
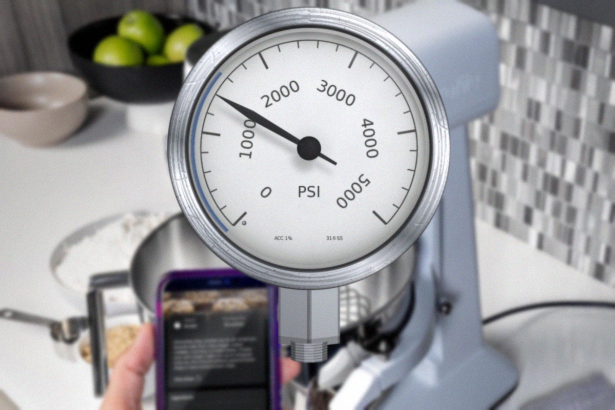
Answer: 1400
